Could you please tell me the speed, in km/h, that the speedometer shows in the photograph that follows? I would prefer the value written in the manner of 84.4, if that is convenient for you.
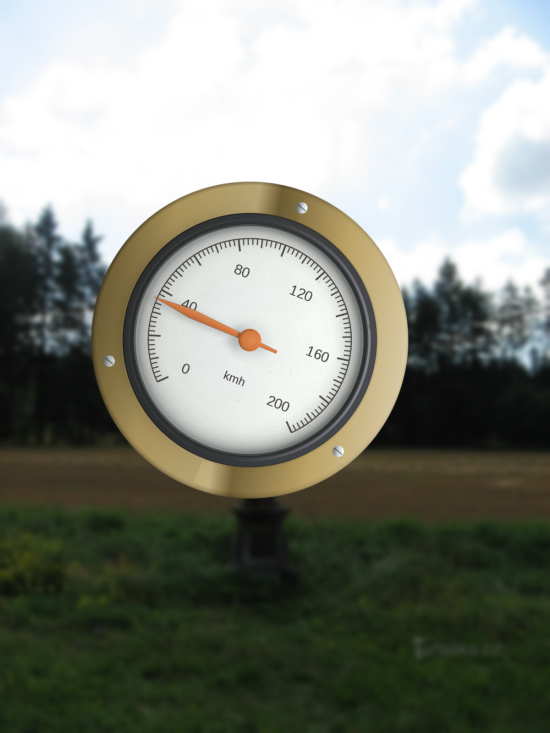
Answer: 36
